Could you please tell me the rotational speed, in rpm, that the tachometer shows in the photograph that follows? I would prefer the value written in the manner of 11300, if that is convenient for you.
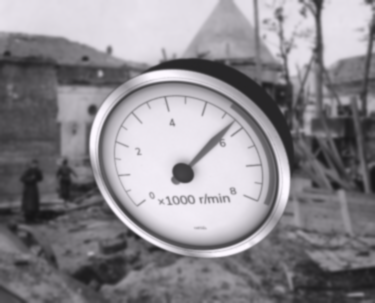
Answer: 5750
